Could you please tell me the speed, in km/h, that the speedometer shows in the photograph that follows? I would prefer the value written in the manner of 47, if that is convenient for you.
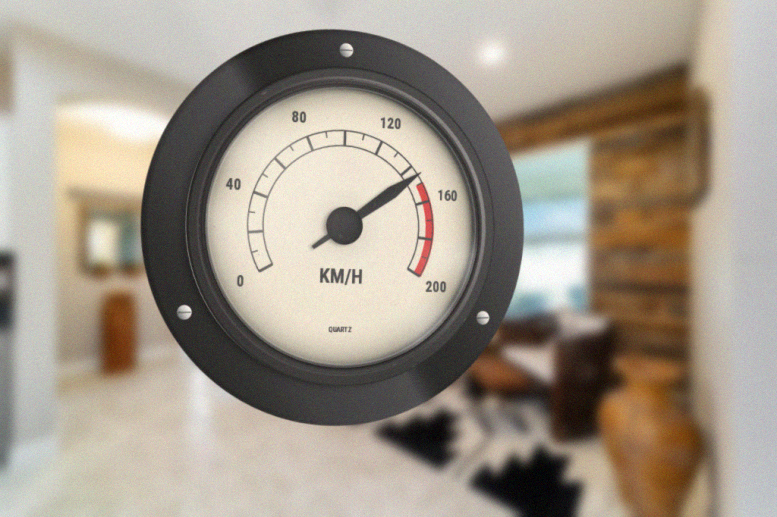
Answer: 145
